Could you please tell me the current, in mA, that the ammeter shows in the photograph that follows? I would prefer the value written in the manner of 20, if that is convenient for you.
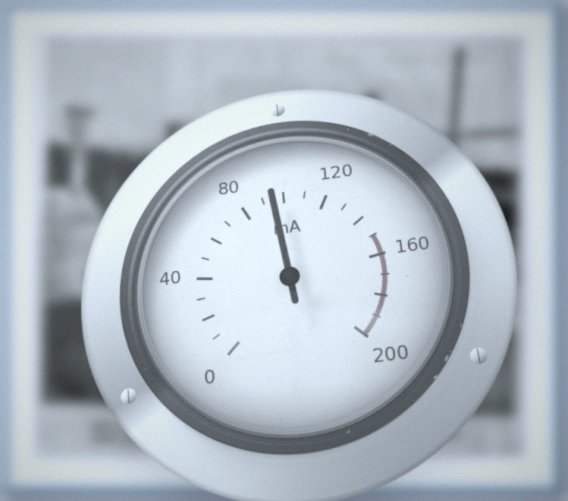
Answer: 95
